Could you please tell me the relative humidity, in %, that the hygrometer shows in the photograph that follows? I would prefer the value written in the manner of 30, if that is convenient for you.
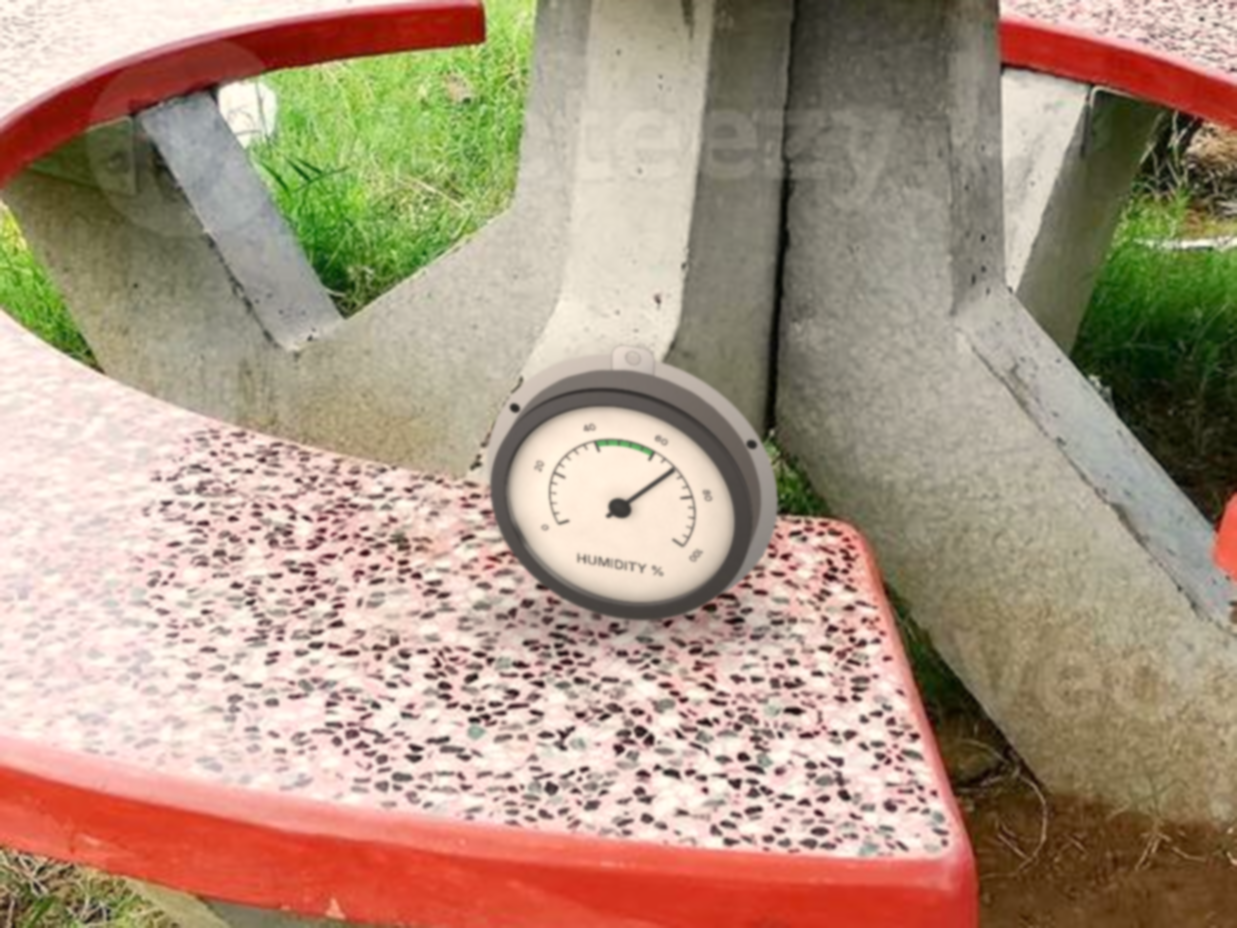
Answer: 68
